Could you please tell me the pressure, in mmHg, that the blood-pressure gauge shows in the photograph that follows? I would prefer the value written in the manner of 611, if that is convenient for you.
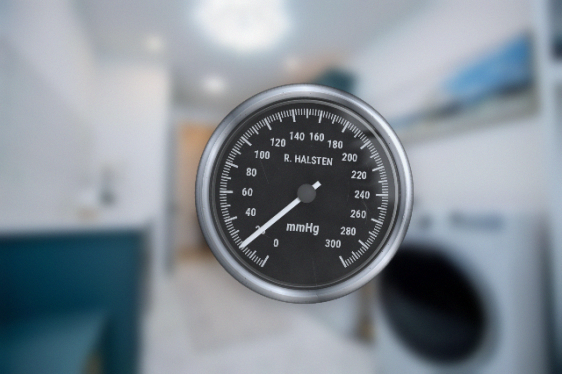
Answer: 20
